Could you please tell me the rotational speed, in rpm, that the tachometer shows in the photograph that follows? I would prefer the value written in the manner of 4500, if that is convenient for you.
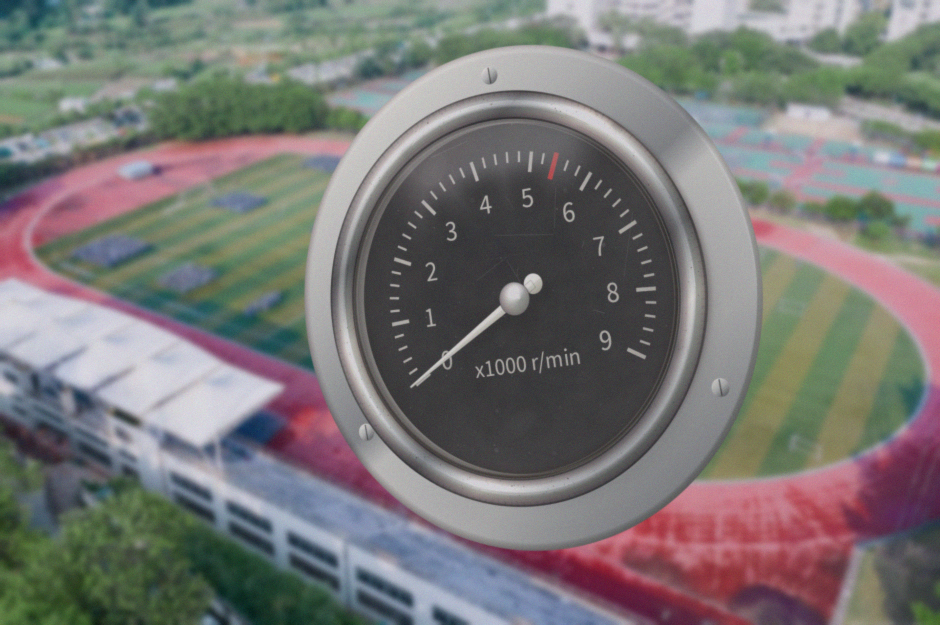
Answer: 0
